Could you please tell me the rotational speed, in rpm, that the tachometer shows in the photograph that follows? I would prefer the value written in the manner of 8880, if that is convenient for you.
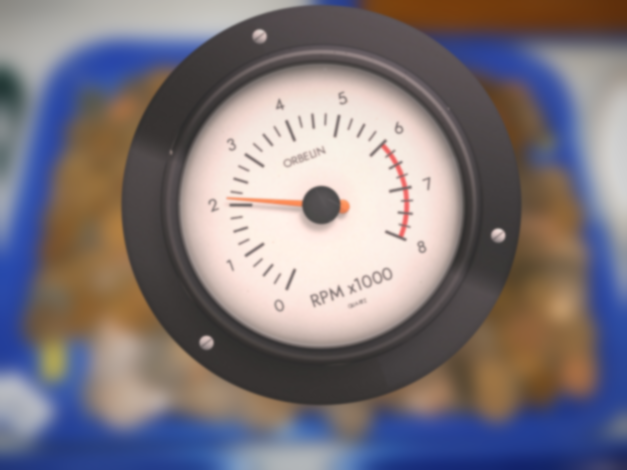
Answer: 2125
